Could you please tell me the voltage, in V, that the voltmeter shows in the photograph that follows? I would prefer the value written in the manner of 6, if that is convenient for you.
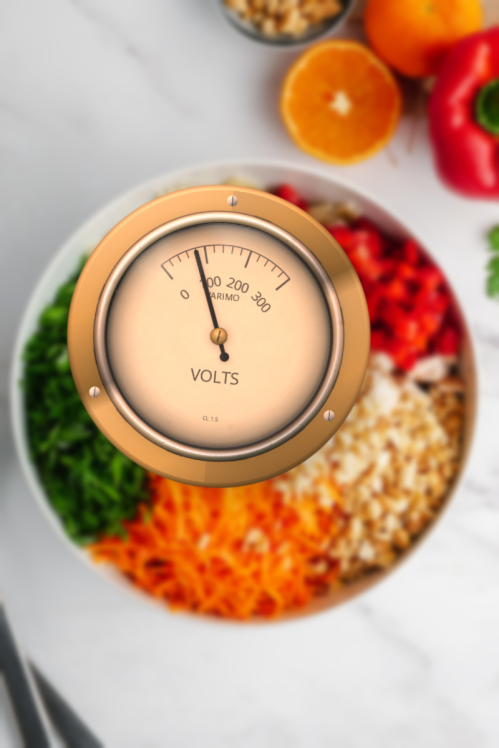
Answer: 80
